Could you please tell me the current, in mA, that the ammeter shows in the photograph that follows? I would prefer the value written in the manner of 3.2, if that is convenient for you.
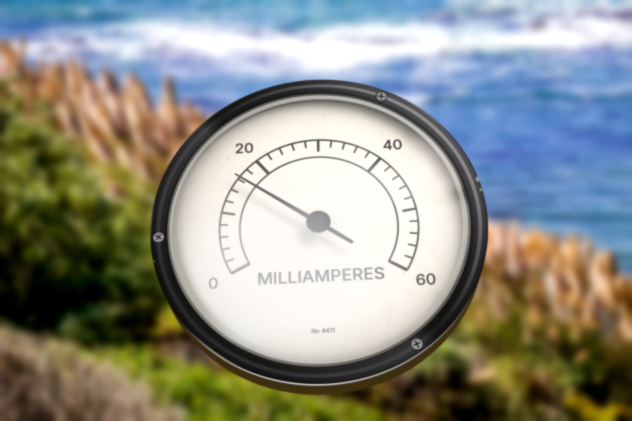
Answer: 16
